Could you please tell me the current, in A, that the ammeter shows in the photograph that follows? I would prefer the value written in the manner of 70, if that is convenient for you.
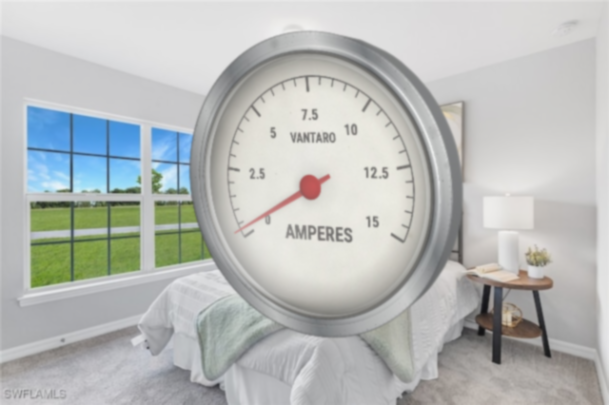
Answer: 0.25
